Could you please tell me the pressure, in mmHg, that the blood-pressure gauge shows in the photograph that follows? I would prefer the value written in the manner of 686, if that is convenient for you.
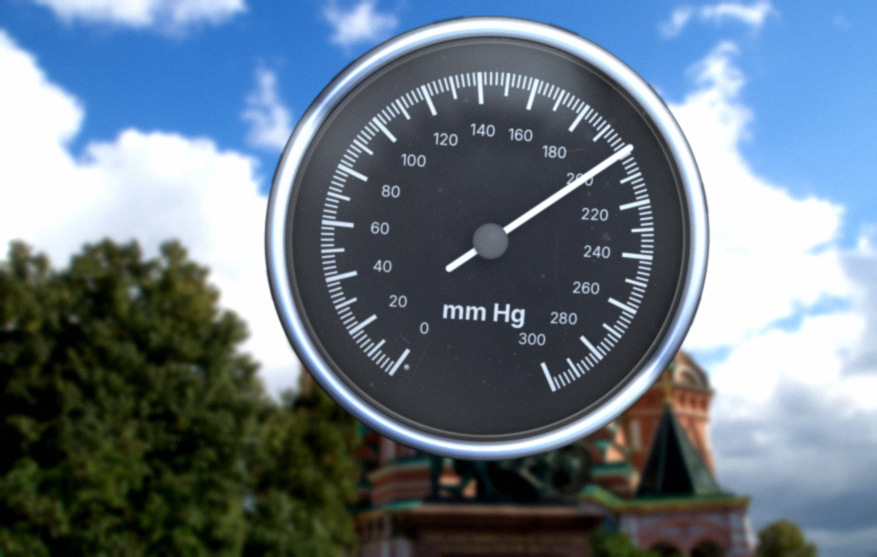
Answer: 200
